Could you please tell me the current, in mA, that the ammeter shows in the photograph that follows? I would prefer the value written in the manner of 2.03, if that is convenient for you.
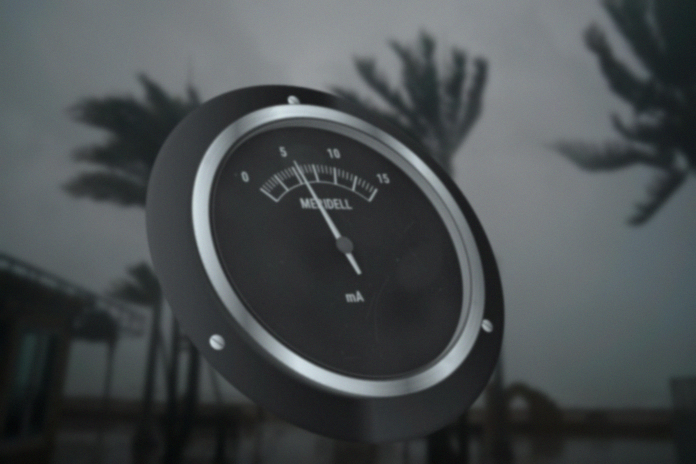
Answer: 5
